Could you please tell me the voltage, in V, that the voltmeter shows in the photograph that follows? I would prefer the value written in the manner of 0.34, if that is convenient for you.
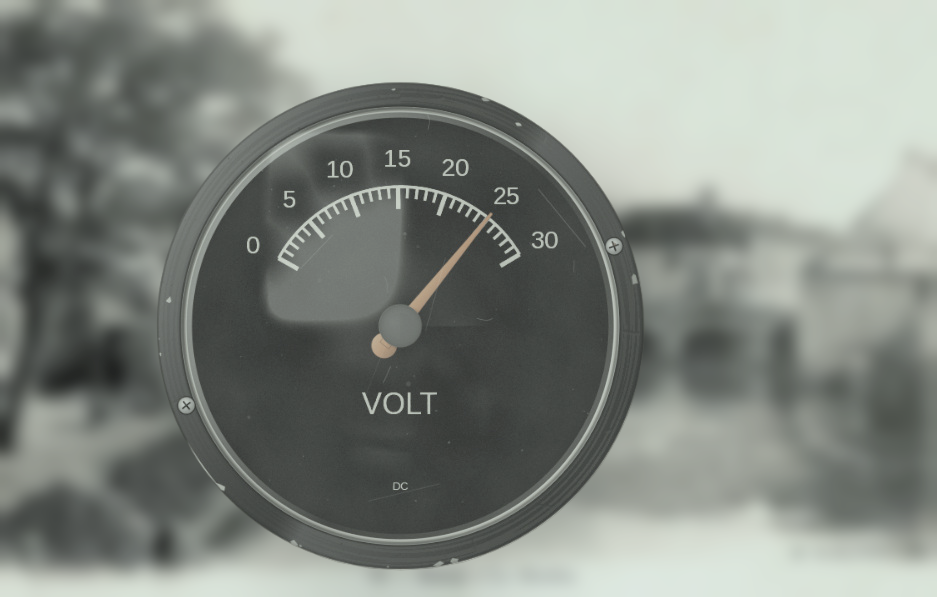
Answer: 25
